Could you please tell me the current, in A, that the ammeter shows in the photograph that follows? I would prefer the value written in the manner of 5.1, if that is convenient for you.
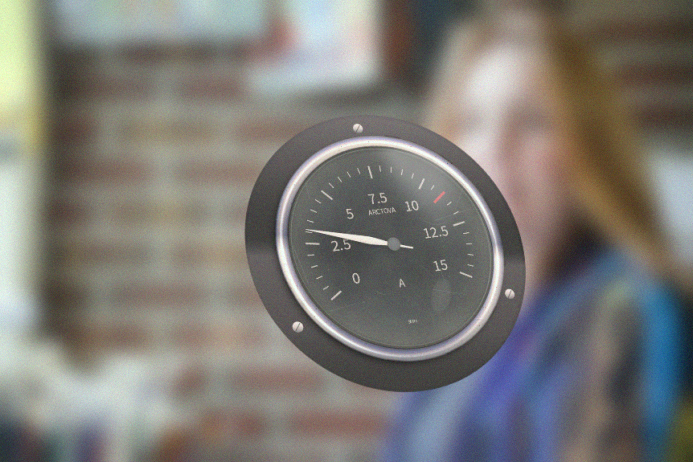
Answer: 3
